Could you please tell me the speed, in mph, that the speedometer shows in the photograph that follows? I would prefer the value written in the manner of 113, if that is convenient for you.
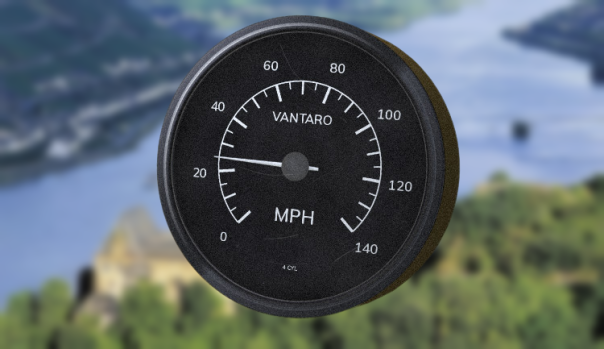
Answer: 25
